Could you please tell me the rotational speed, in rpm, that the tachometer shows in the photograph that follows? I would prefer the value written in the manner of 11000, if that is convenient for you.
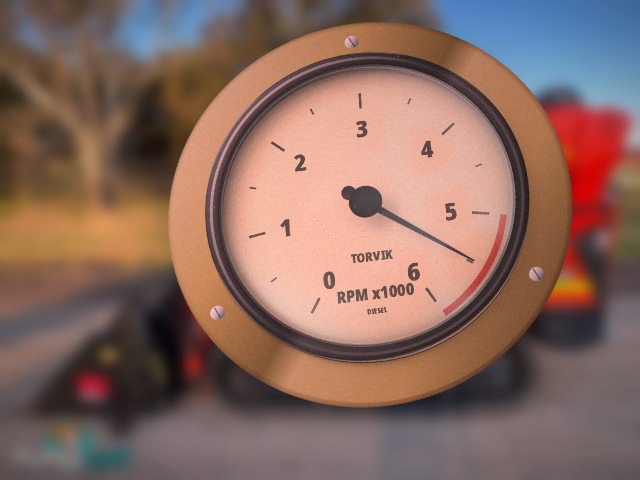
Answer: 5500
